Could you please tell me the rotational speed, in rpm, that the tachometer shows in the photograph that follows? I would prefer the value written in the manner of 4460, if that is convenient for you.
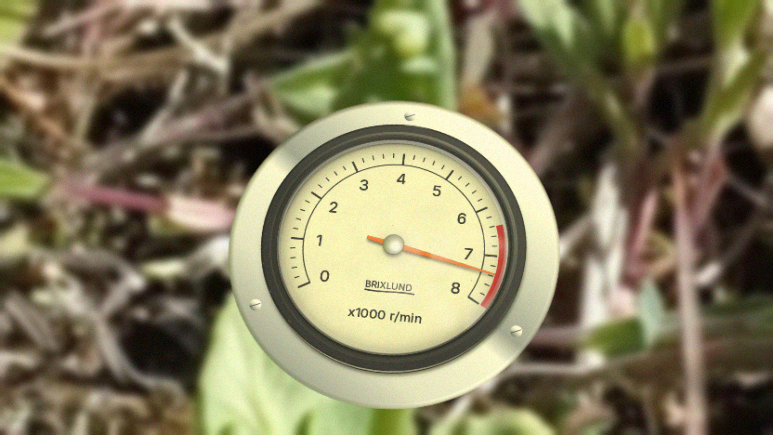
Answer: 7400
